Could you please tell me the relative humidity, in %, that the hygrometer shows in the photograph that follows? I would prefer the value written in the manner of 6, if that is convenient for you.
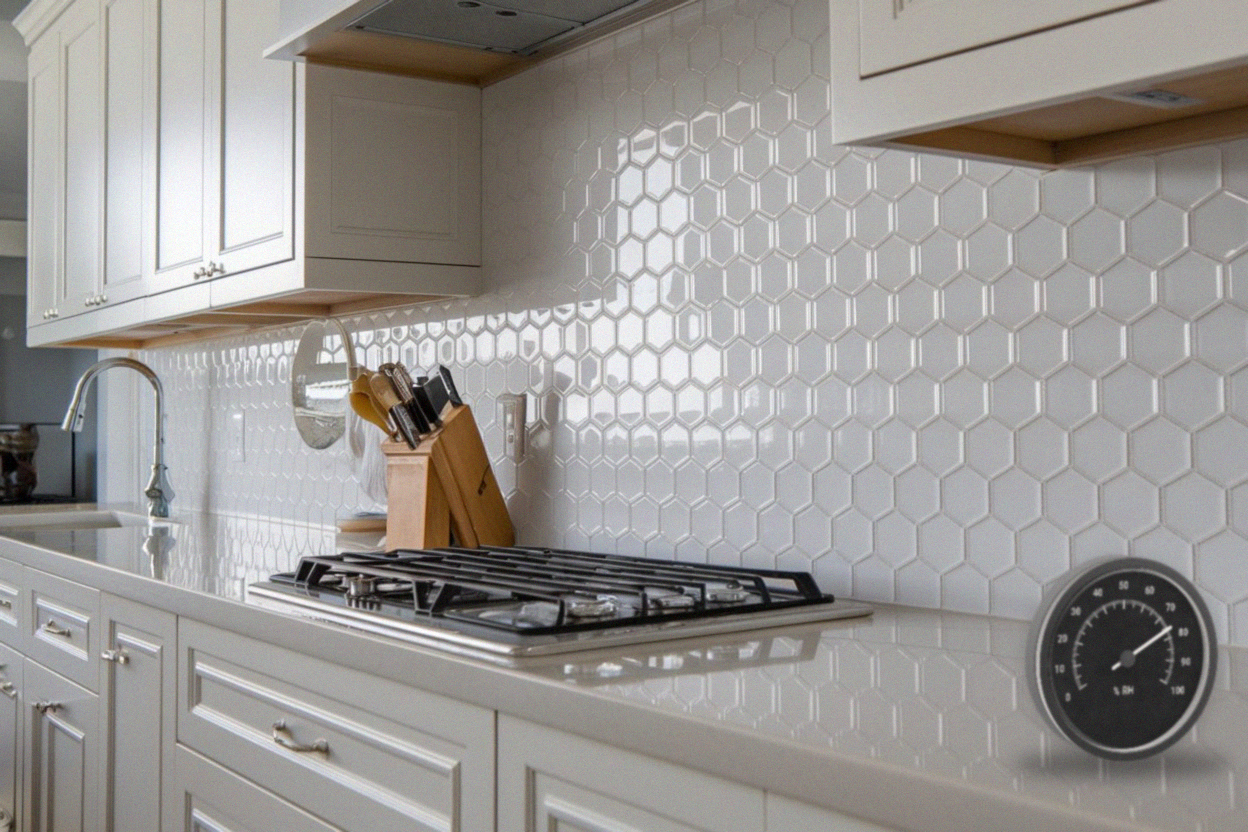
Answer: 75
